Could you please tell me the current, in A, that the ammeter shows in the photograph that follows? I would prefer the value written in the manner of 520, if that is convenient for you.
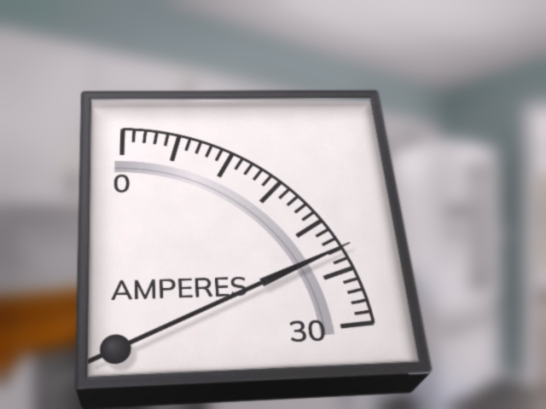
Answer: 23
